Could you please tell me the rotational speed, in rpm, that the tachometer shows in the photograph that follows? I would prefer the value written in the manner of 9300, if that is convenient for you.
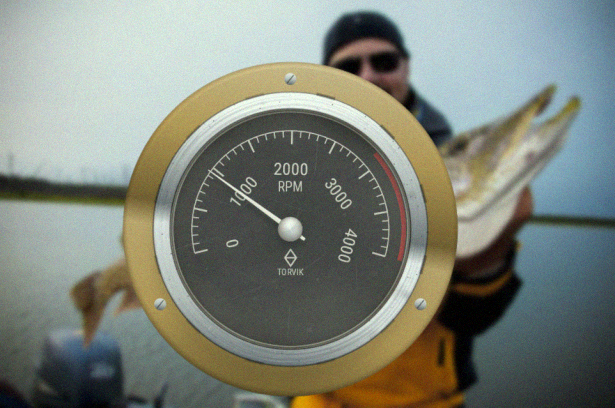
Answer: 950
